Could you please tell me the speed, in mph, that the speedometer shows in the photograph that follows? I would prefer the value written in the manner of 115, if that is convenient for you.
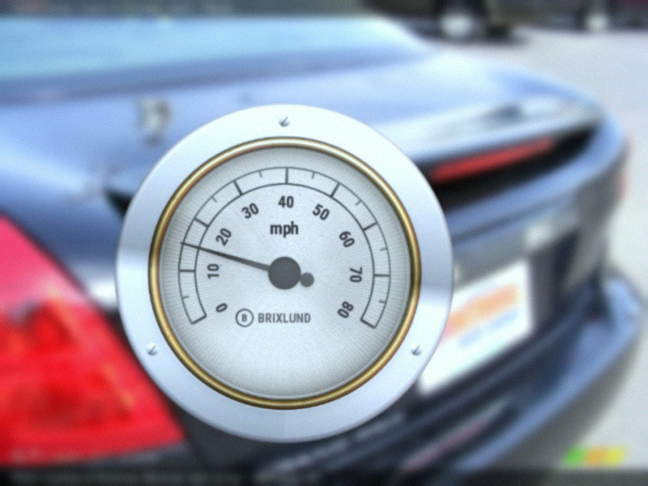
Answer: 15
